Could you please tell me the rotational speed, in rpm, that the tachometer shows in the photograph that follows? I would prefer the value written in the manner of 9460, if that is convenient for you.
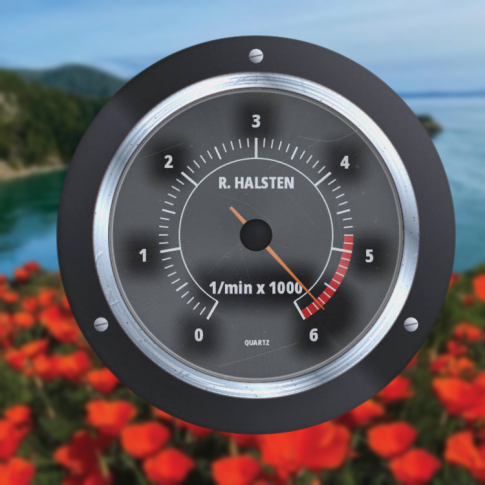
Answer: 5750
